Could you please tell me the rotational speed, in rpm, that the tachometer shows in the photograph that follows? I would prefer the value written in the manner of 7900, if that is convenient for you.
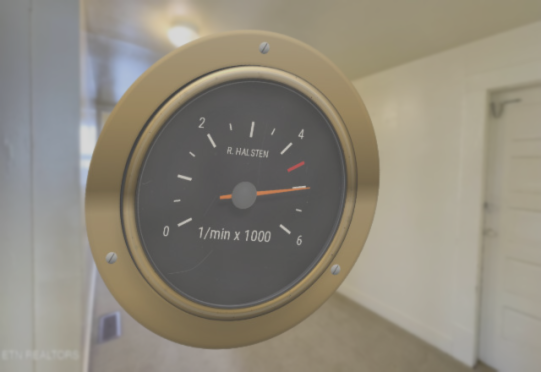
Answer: 5000
